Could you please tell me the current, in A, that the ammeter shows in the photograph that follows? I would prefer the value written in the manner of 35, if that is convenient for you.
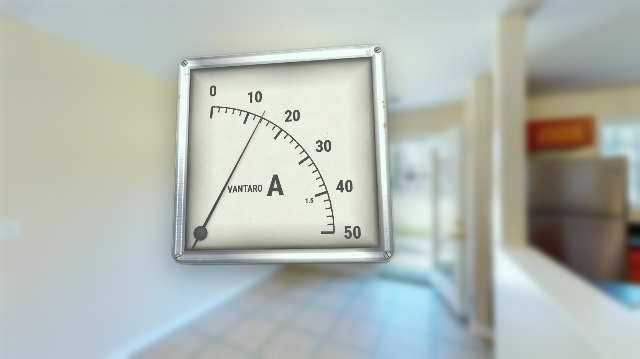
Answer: 14
